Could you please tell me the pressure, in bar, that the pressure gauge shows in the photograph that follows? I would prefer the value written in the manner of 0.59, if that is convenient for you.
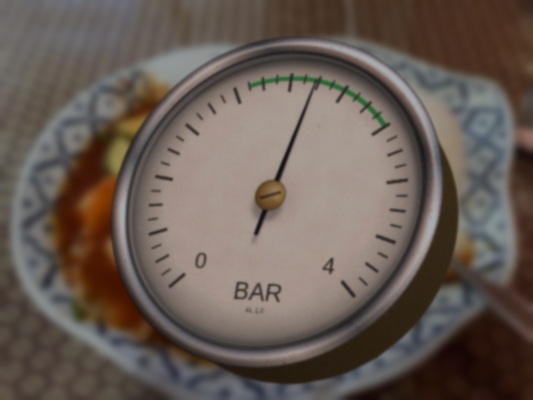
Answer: 2.2
